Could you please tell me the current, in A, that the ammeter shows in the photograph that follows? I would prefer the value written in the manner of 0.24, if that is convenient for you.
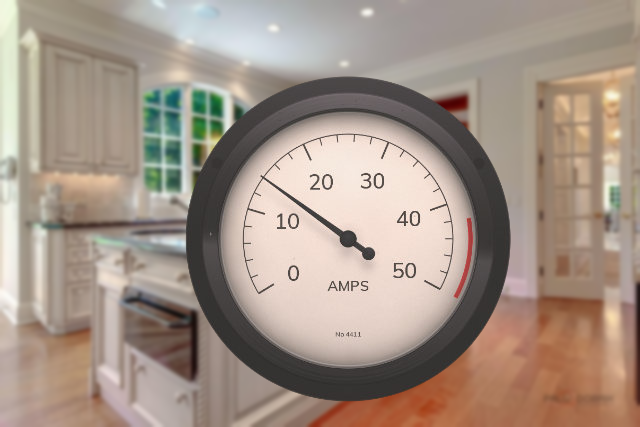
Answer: 14
